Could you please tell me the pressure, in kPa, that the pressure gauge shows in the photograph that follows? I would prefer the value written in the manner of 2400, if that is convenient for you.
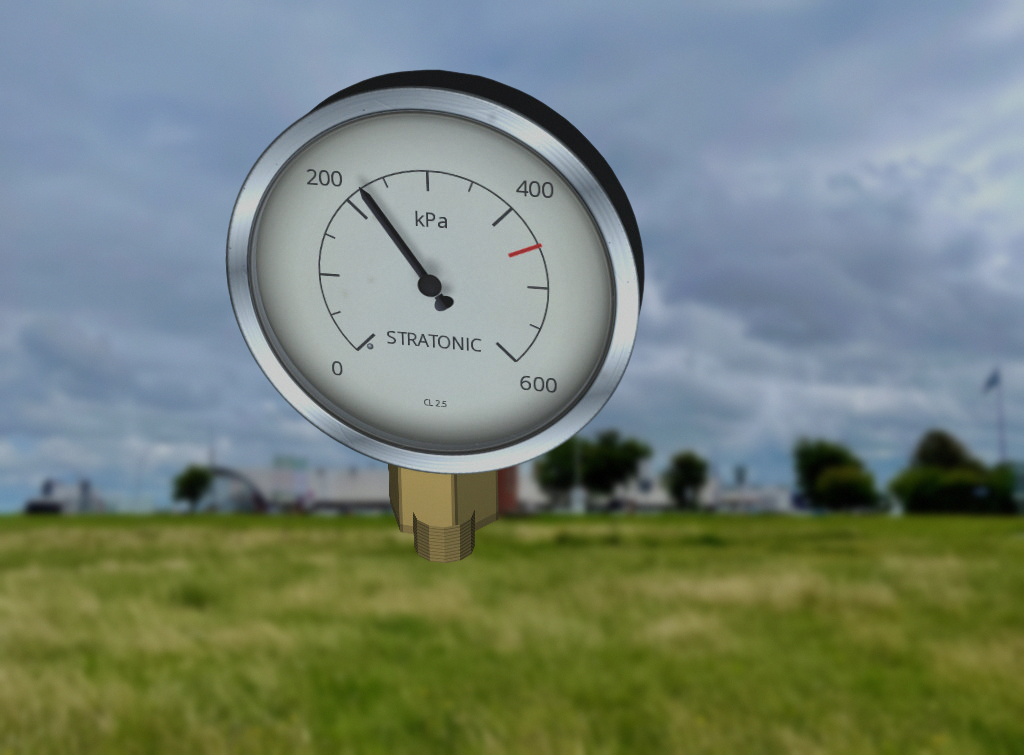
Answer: 225
